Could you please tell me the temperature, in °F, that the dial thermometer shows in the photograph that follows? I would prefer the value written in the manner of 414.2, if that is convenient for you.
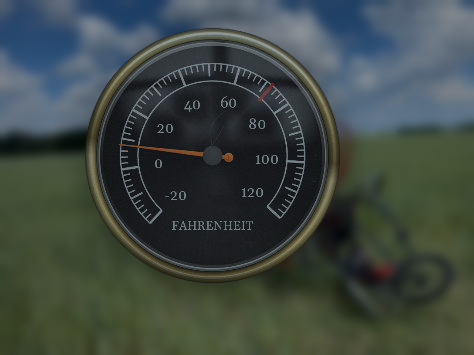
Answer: 8
